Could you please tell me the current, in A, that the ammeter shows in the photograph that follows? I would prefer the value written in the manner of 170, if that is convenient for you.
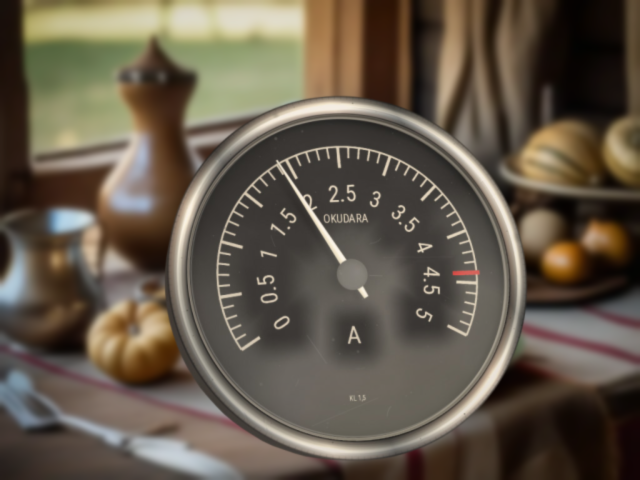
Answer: 1.9
